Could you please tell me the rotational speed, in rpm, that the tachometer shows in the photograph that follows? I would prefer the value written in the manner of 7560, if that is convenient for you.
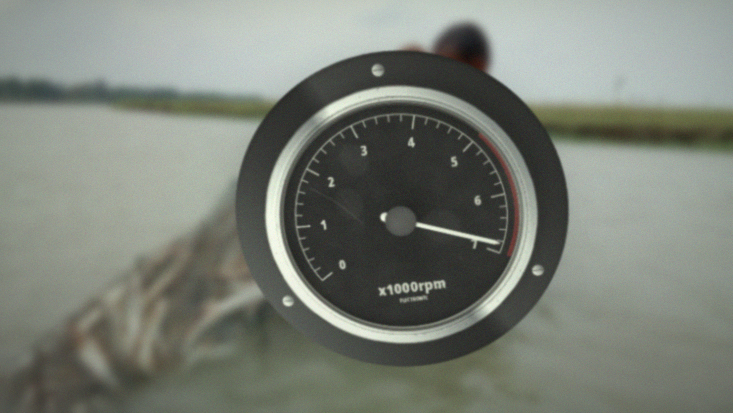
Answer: 6800
